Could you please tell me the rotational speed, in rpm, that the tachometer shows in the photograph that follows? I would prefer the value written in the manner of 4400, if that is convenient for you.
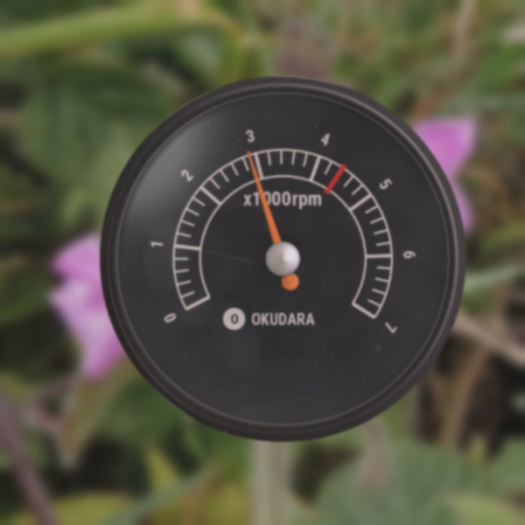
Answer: 2900
